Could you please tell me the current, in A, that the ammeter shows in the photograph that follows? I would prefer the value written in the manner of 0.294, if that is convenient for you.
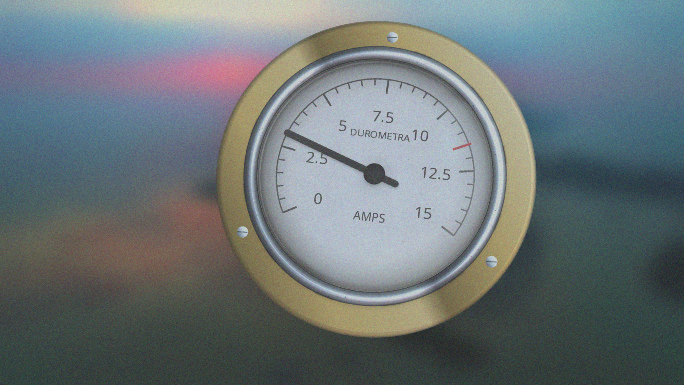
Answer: 3
